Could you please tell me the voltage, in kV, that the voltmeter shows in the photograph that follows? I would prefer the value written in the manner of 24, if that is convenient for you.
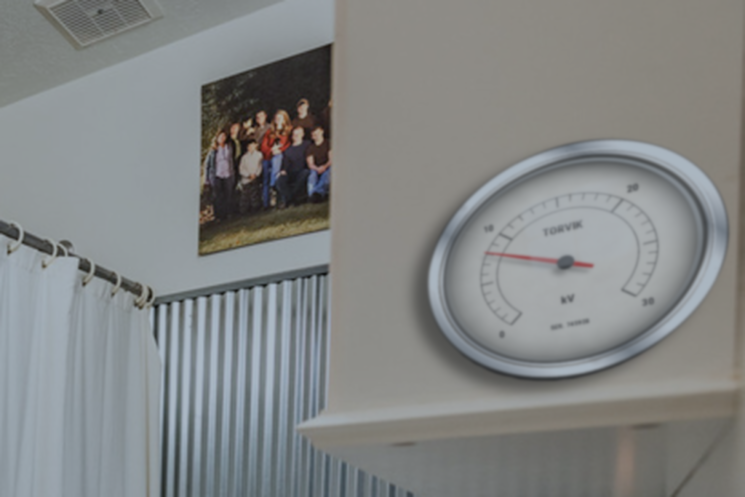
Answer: 8
